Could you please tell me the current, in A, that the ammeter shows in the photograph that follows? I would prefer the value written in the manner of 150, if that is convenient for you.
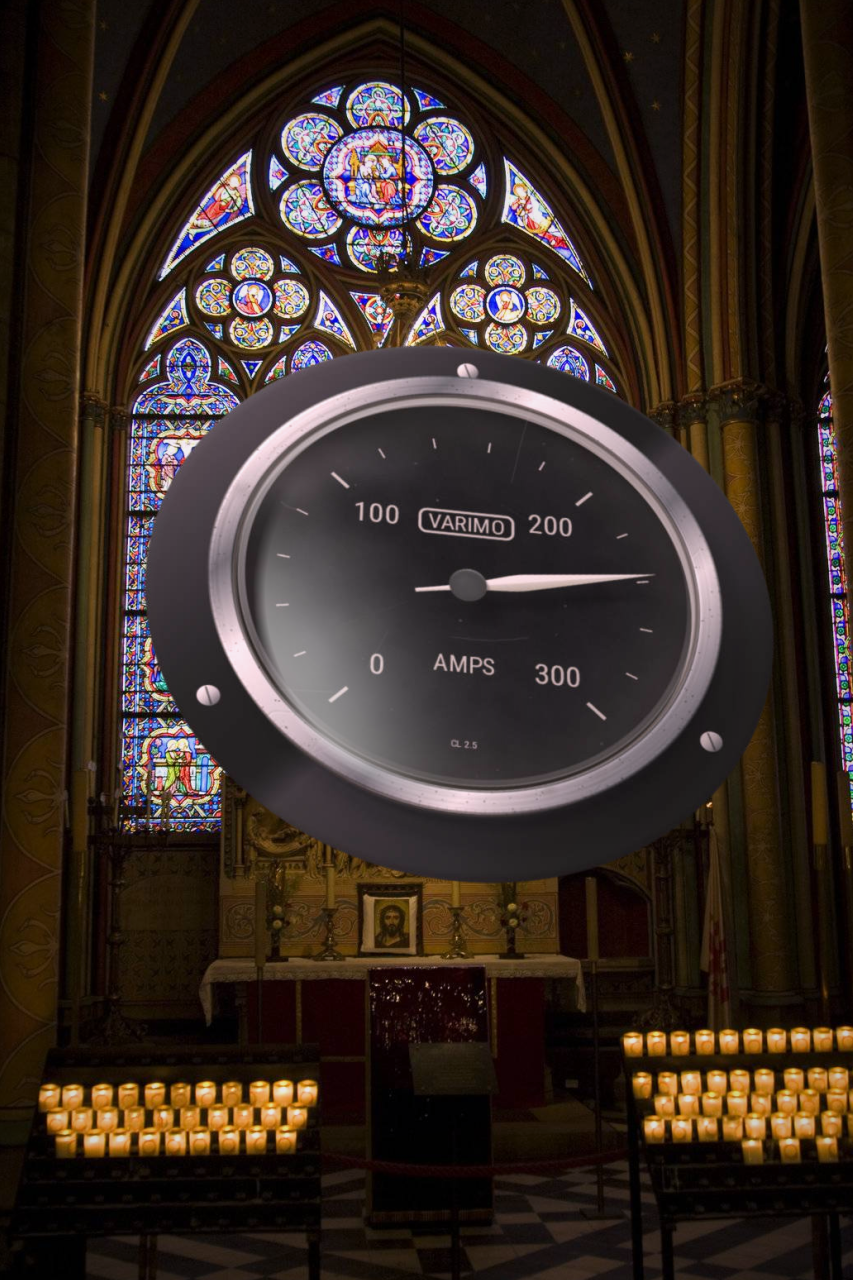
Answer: 240
